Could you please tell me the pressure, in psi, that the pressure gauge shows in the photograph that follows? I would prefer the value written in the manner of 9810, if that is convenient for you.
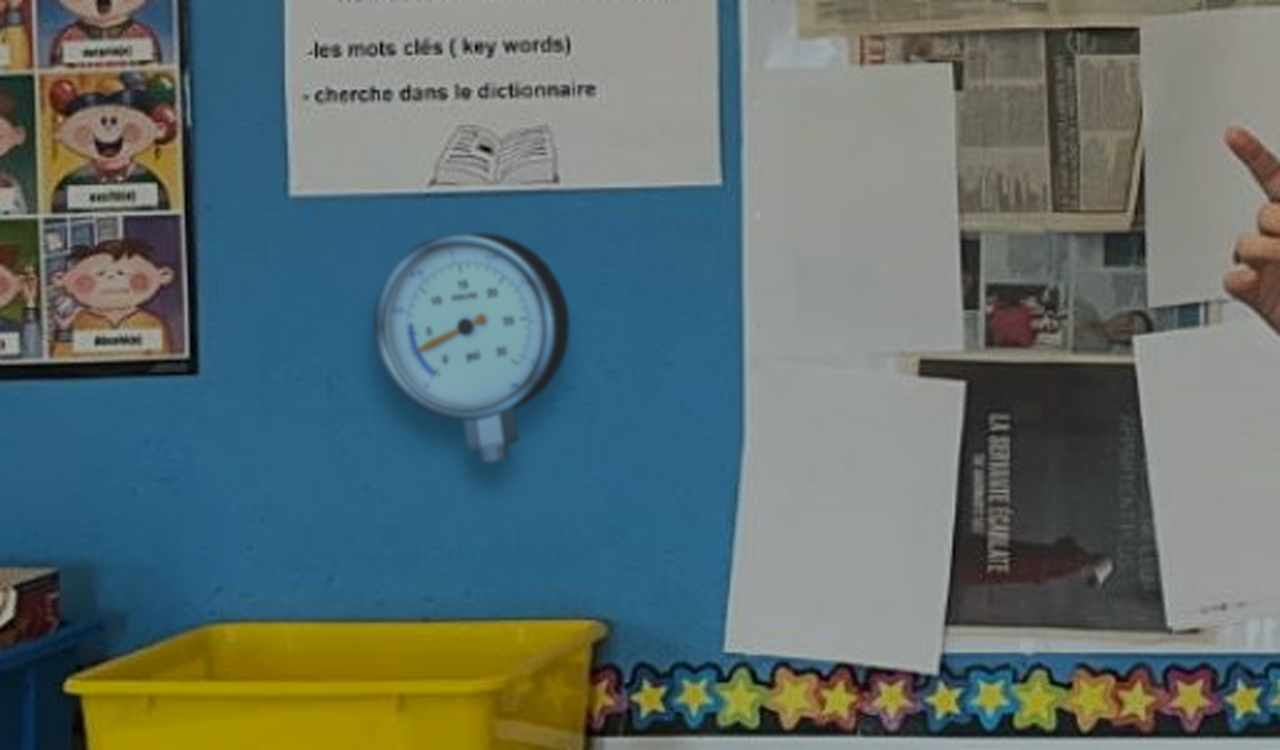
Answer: 3
